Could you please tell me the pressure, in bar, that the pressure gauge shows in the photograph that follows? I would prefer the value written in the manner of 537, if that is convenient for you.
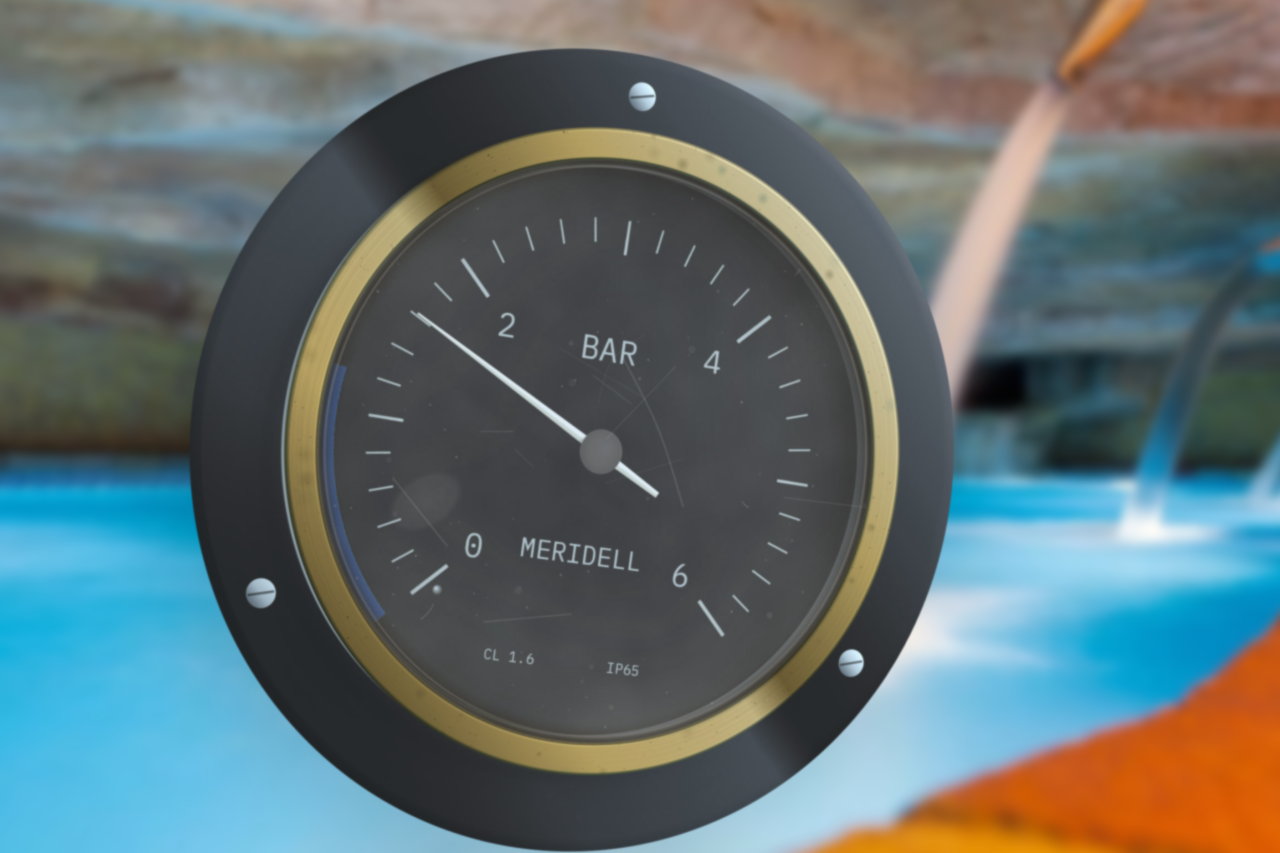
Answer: 1.6
